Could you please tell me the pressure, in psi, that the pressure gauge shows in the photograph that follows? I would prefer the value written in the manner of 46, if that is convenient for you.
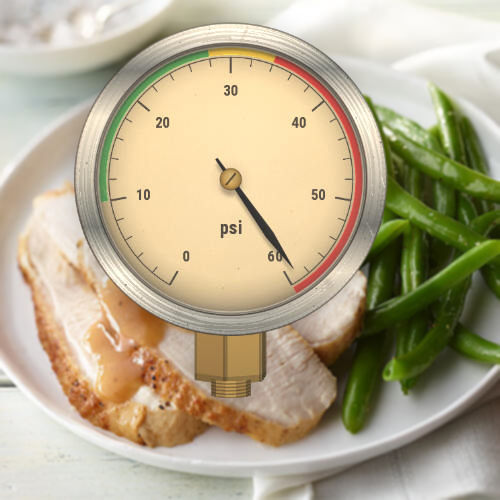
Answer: 59
